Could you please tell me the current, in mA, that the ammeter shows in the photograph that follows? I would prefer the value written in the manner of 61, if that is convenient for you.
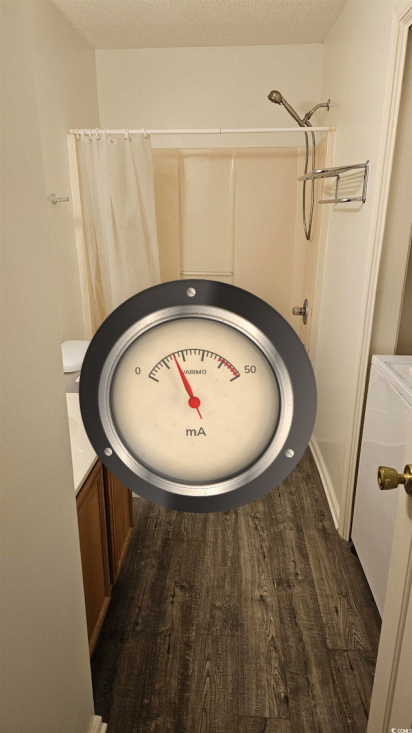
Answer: 16
